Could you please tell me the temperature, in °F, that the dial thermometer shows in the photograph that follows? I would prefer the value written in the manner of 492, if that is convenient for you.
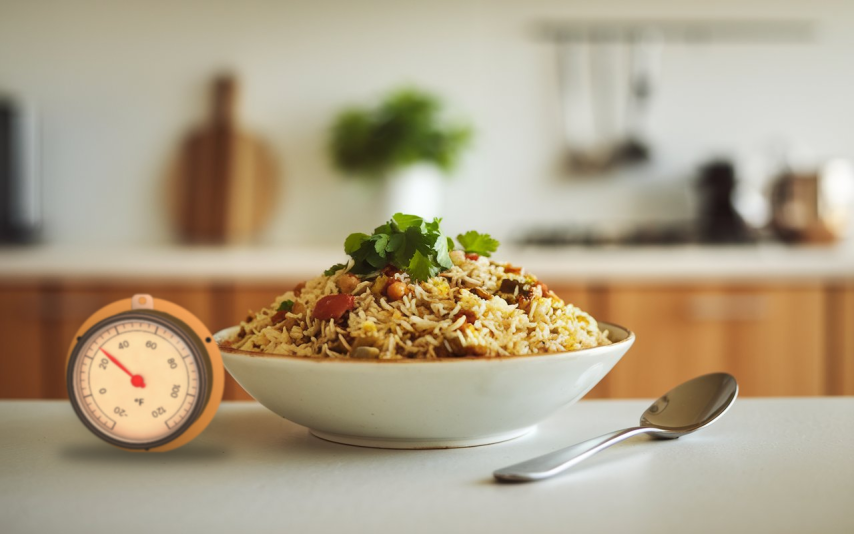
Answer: 28
